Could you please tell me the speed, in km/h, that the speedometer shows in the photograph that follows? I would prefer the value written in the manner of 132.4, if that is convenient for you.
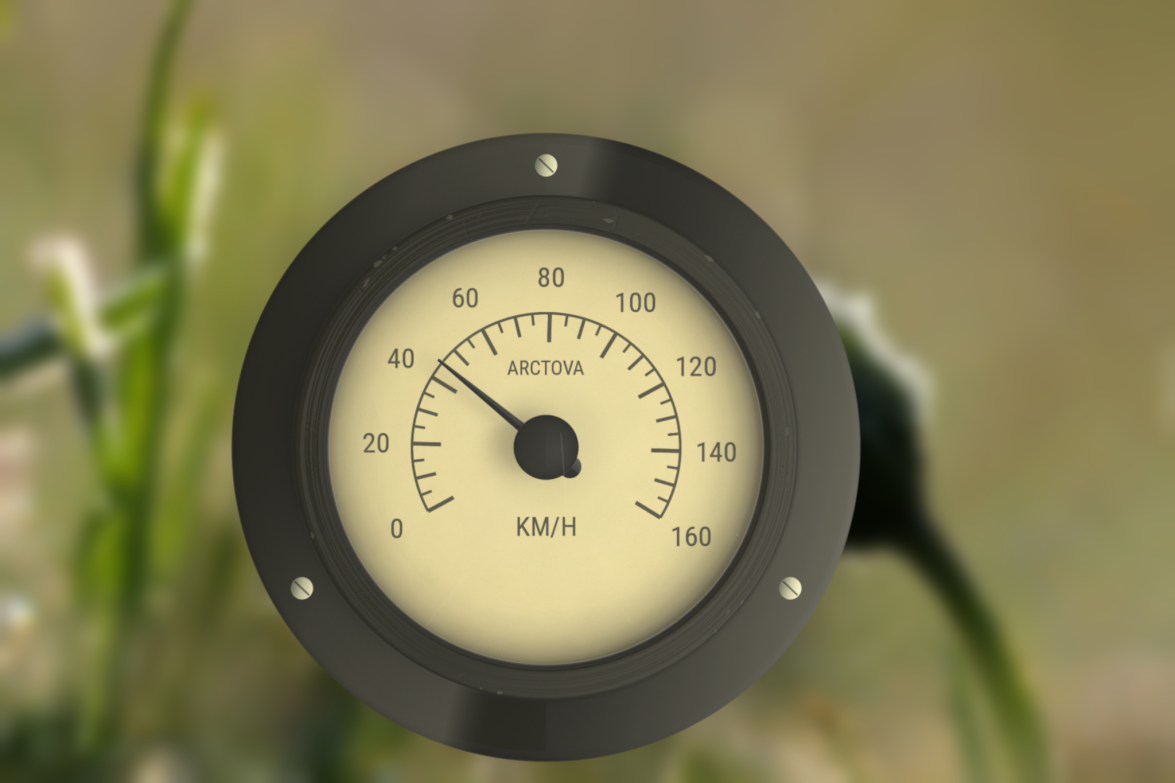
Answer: 45
